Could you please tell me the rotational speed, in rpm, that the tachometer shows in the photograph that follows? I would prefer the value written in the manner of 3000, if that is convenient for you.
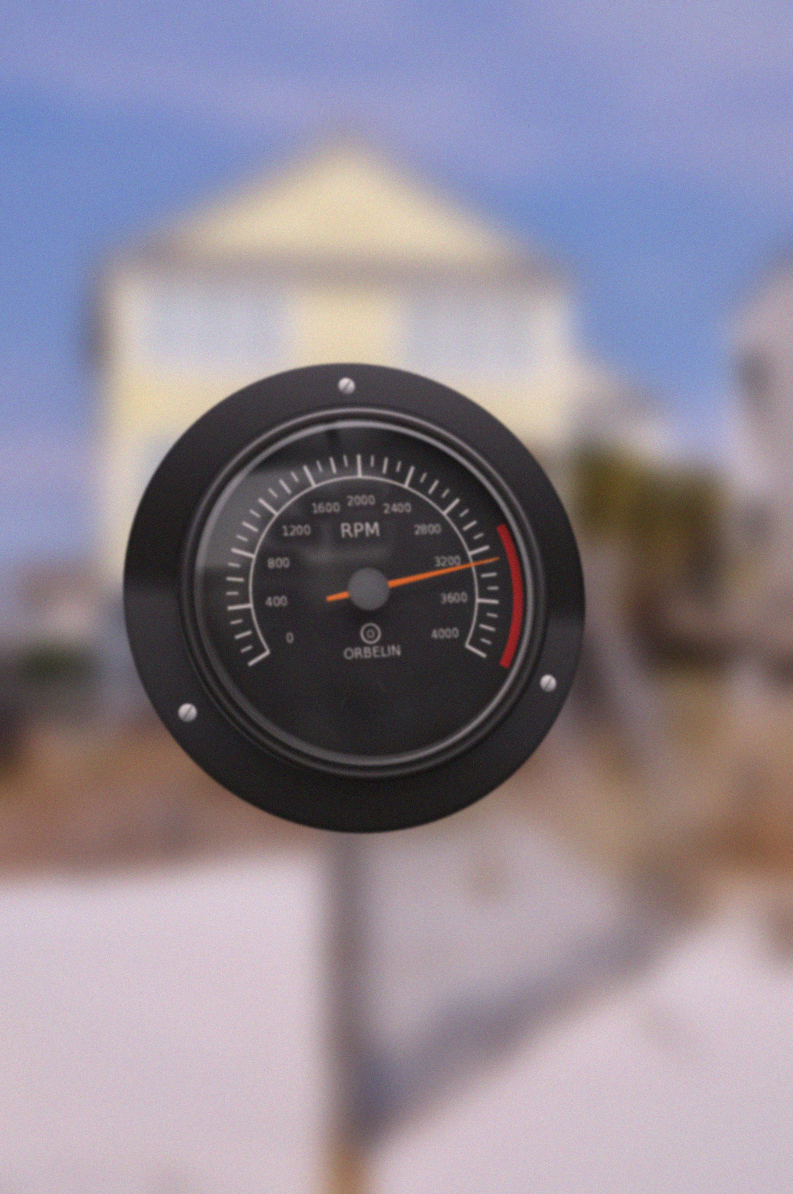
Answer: 3300
